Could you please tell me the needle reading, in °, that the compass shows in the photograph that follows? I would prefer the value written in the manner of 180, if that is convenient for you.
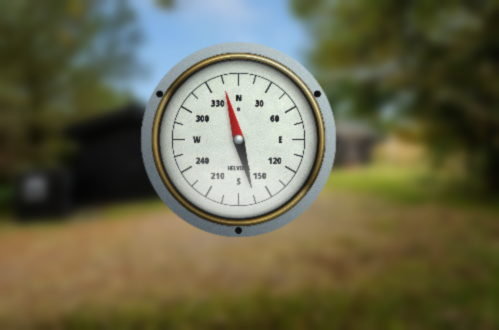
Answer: 345
